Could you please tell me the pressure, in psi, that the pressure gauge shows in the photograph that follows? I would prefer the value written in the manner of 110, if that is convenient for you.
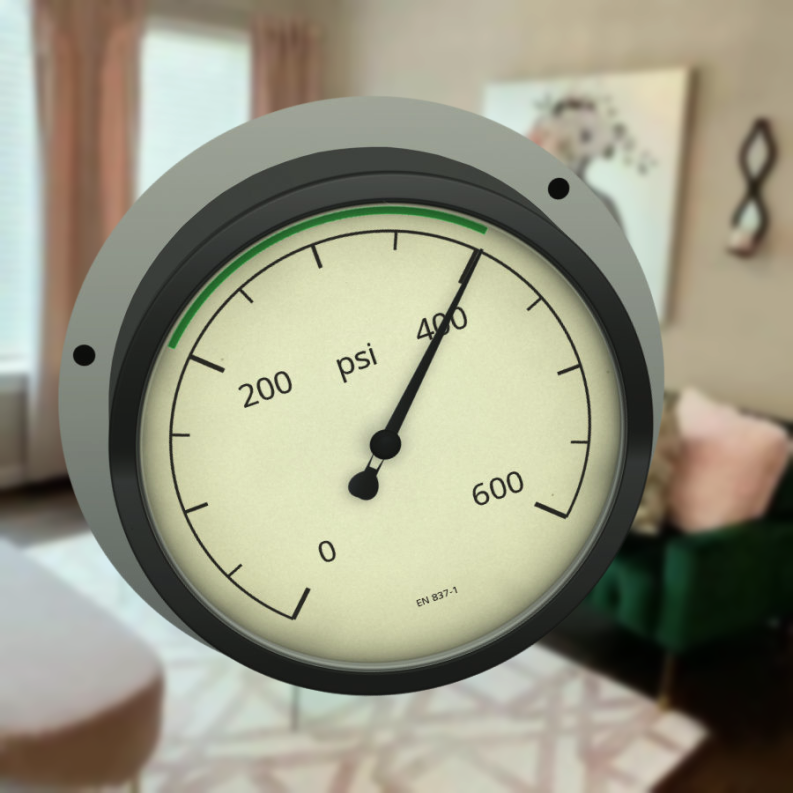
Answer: 400
